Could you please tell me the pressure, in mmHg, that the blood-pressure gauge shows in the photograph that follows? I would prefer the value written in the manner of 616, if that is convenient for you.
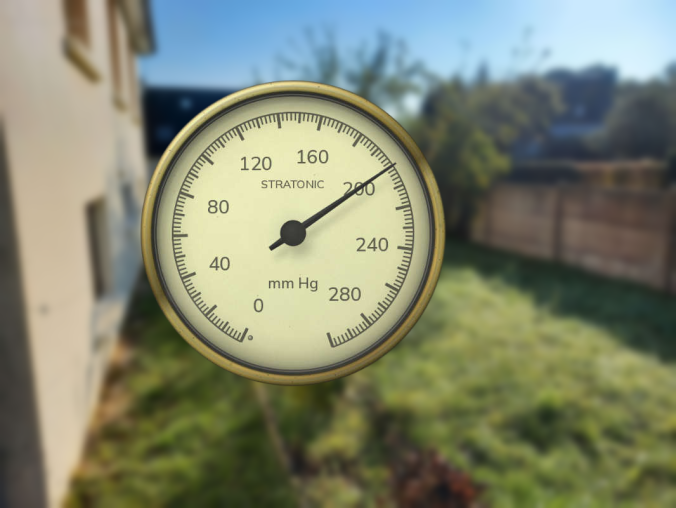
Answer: 200
